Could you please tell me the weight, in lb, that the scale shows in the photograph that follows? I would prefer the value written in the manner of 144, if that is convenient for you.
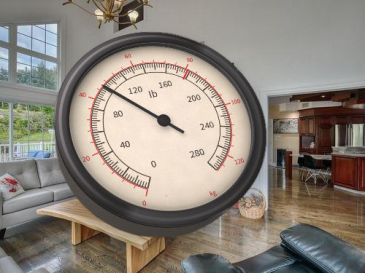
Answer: 100
